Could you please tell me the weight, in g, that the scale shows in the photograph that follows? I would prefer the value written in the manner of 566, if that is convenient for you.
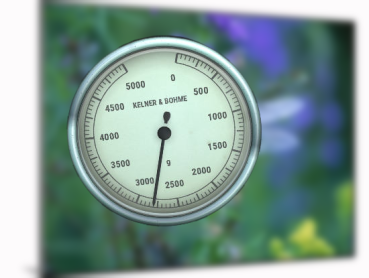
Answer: 2800
